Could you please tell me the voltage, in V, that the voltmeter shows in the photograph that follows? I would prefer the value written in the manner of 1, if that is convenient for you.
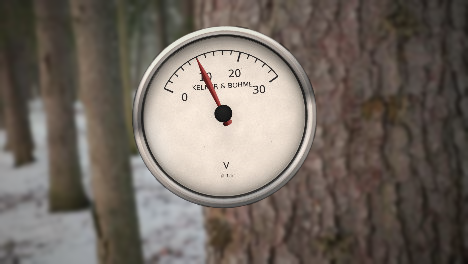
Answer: 10
